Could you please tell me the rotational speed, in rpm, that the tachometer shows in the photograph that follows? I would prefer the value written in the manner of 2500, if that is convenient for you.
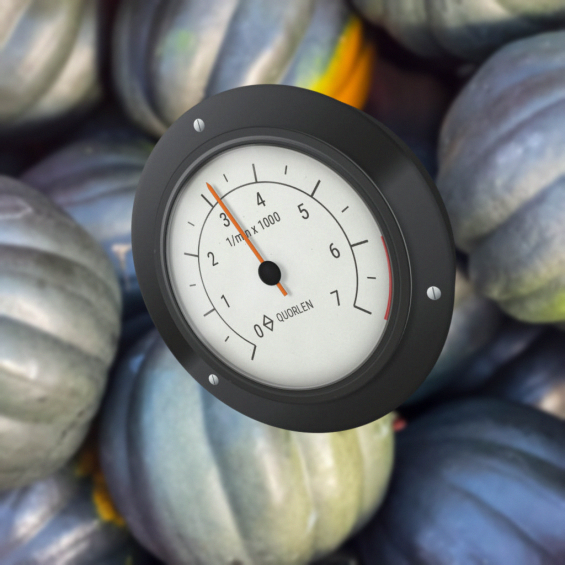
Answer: 3250
